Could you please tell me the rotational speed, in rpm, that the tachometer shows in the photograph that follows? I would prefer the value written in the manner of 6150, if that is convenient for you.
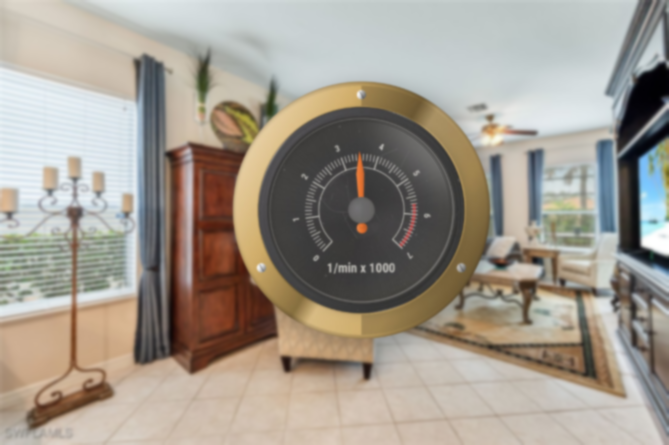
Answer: 3500
